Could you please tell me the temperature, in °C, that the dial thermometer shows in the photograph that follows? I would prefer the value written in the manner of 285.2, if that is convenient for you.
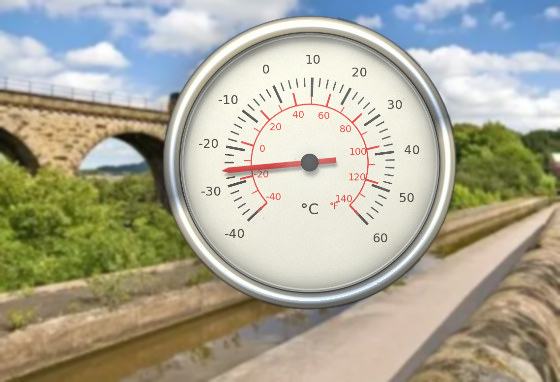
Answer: -26
